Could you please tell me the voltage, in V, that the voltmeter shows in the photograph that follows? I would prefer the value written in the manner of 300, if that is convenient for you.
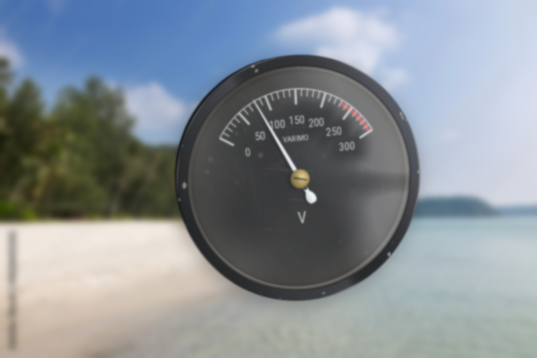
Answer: 80
